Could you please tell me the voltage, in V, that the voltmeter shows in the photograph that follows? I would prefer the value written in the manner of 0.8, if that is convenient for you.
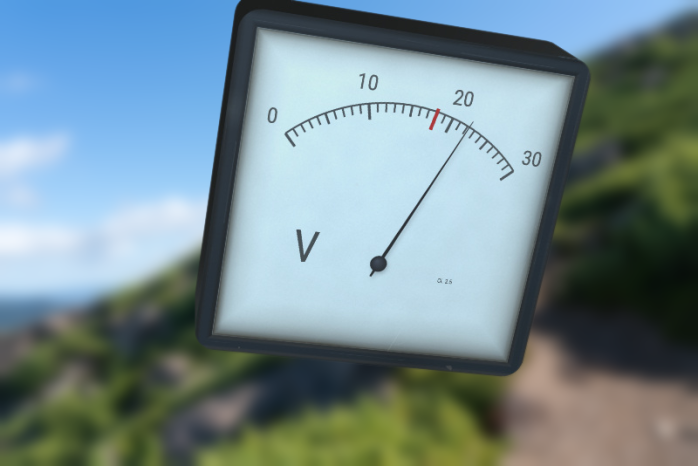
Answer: 22
